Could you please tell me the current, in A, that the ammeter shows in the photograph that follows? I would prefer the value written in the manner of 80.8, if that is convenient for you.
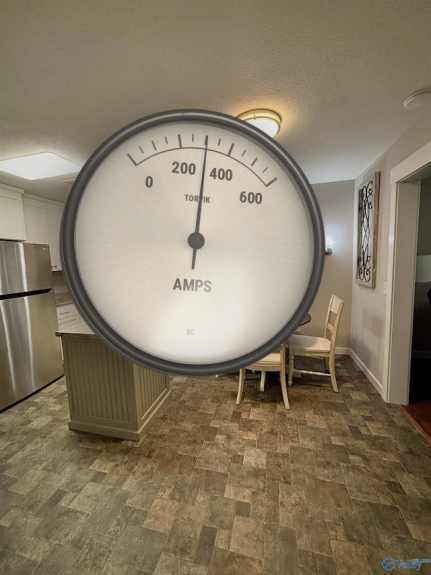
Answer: 300
